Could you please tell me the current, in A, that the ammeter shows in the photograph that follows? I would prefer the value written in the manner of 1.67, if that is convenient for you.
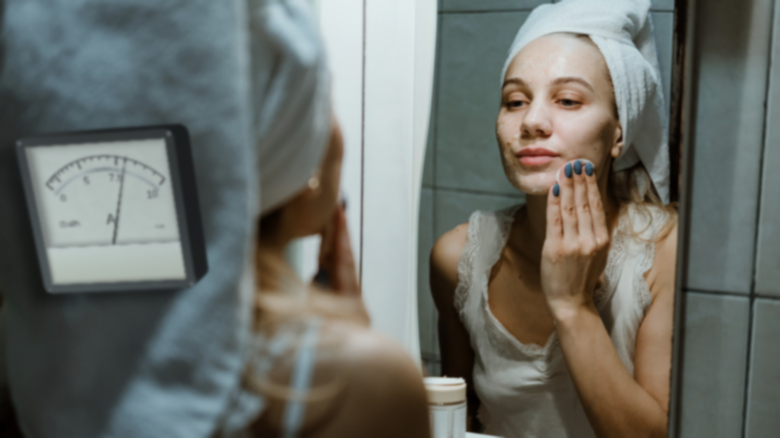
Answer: 8
